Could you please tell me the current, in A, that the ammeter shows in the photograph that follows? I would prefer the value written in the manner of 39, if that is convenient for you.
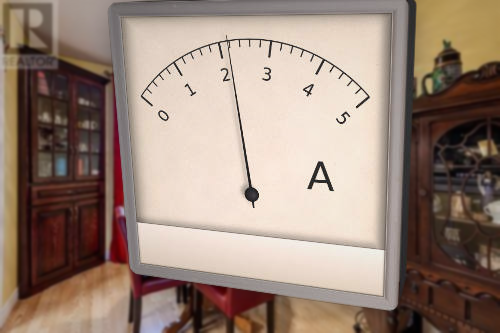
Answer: 2.2
